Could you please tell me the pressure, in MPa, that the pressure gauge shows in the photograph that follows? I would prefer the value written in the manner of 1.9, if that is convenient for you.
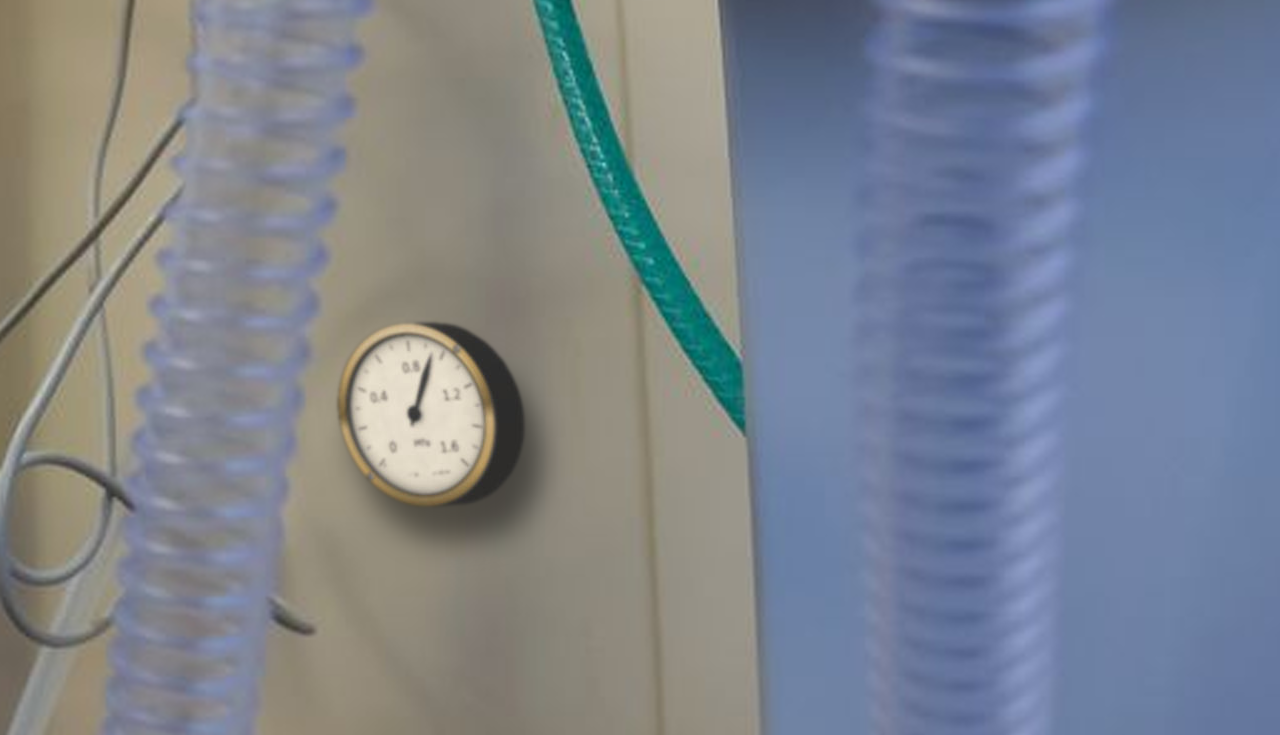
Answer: 0.95
